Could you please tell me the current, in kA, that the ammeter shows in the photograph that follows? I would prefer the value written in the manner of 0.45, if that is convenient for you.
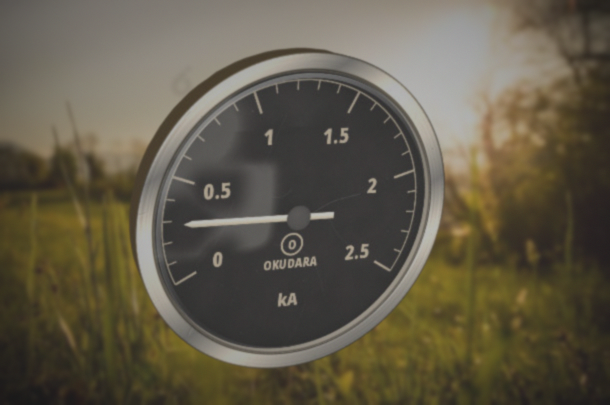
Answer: 0.3
